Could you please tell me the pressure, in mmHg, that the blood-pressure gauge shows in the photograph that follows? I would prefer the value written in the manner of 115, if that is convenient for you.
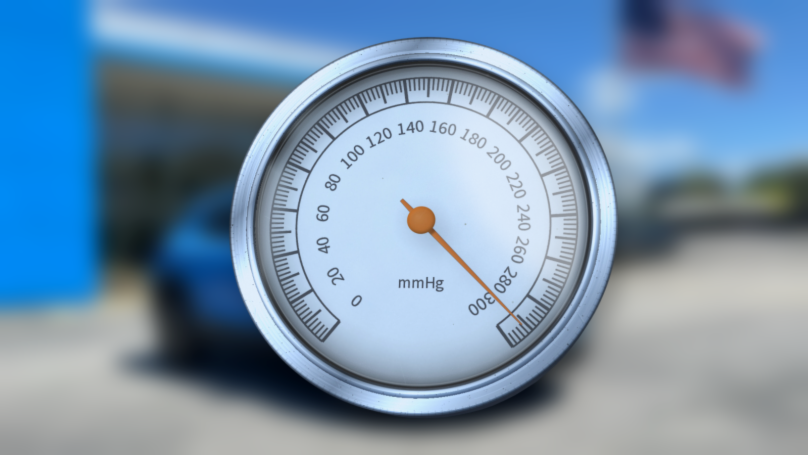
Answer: 292
